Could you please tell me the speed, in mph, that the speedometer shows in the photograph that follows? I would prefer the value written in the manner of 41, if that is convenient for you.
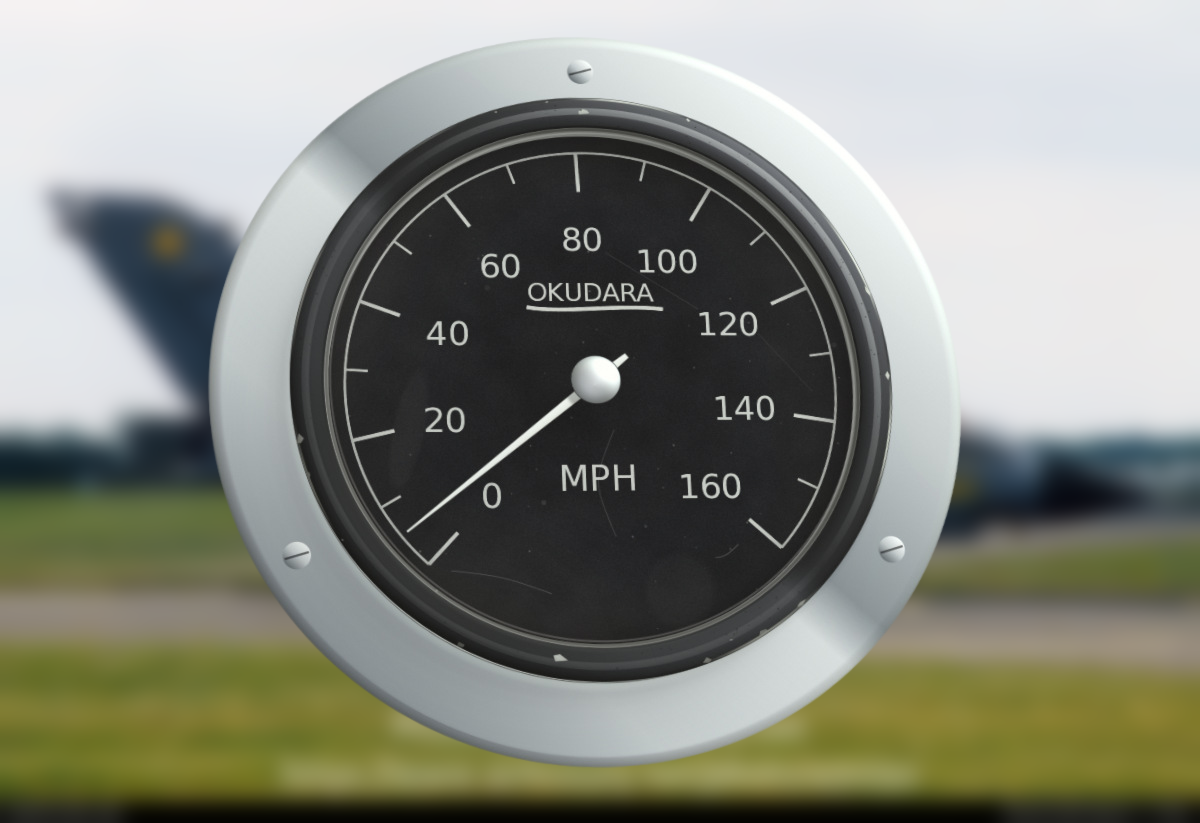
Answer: 5
